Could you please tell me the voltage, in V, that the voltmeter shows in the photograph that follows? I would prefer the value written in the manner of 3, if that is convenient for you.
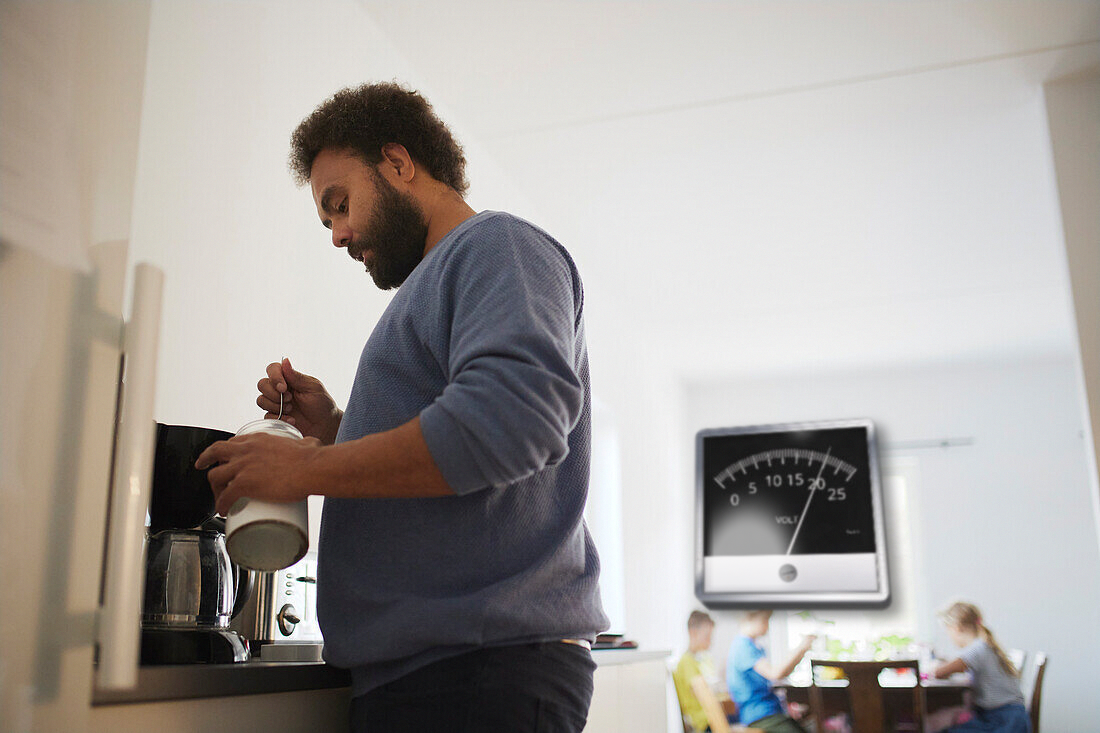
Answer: 20
